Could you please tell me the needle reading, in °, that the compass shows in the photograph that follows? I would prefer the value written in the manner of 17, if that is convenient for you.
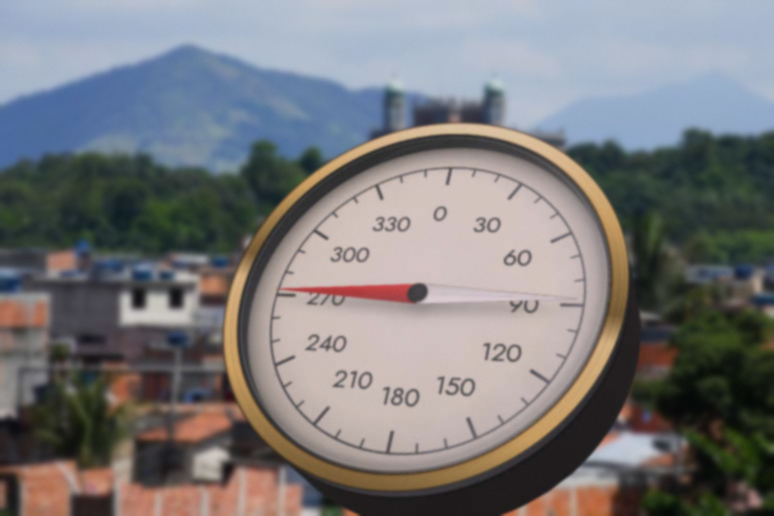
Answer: 270
